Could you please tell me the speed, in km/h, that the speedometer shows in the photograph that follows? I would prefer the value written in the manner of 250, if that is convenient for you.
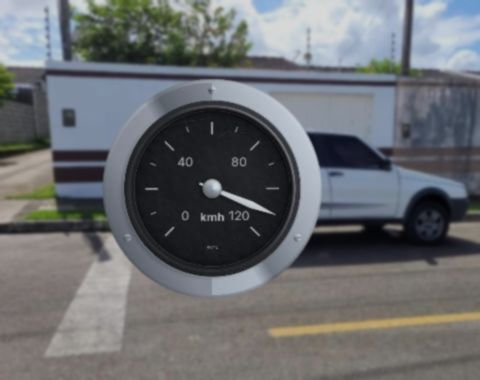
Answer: 110
